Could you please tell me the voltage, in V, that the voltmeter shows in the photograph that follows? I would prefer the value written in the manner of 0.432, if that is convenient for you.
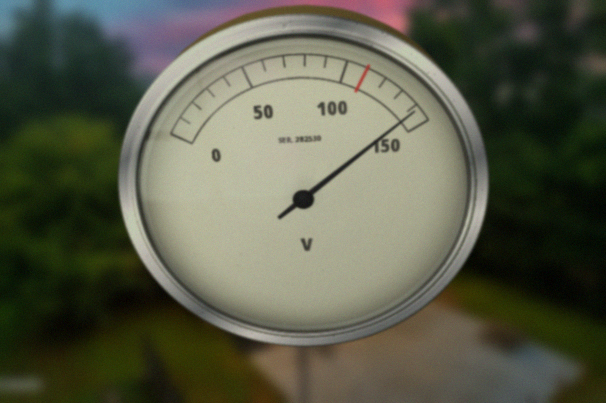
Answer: 140
